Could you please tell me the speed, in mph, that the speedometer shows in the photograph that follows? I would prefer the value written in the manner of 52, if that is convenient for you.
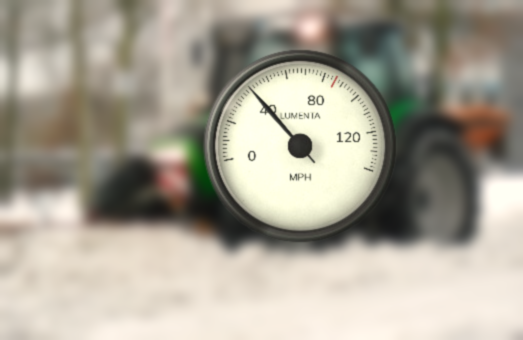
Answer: 40
